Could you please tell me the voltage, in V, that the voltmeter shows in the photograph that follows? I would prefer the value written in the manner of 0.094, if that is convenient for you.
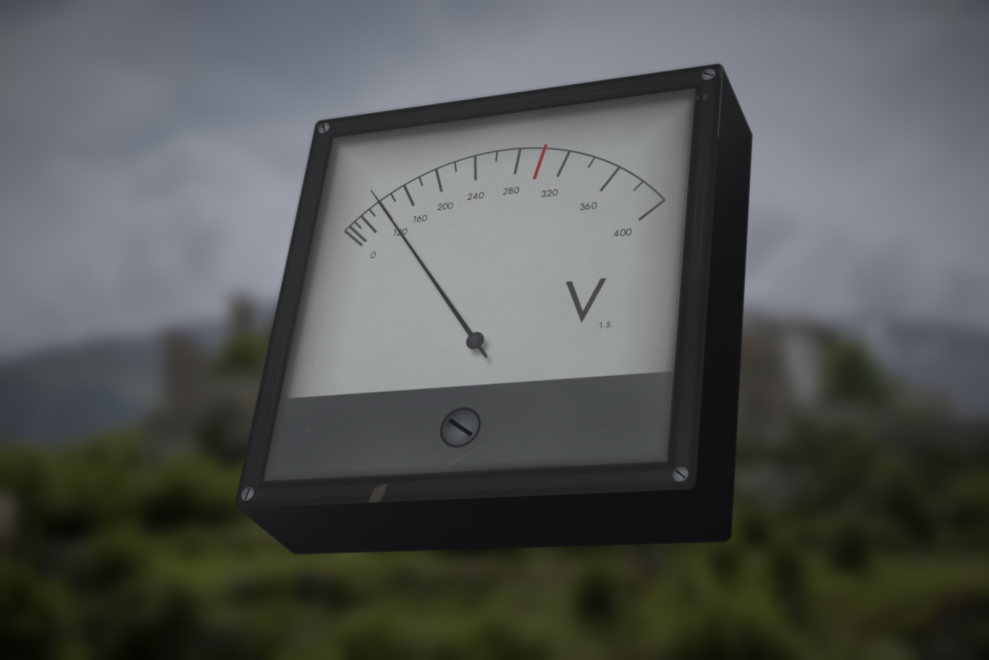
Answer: 120
